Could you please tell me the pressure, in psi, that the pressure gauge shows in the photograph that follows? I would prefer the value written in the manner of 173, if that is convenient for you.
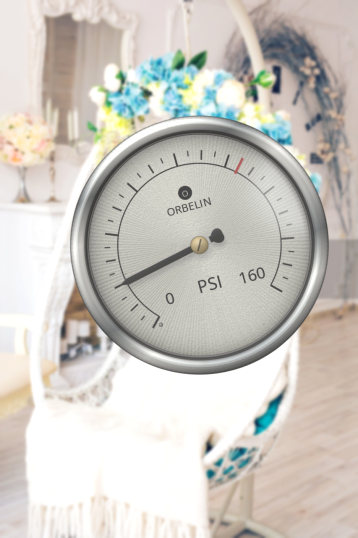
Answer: 20
